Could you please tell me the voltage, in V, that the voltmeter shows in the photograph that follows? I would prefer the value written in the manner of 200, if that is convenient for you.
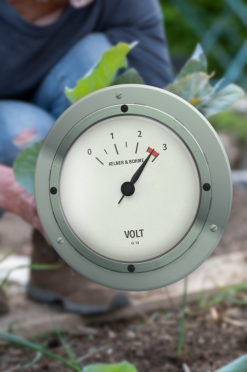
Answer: 2.75
